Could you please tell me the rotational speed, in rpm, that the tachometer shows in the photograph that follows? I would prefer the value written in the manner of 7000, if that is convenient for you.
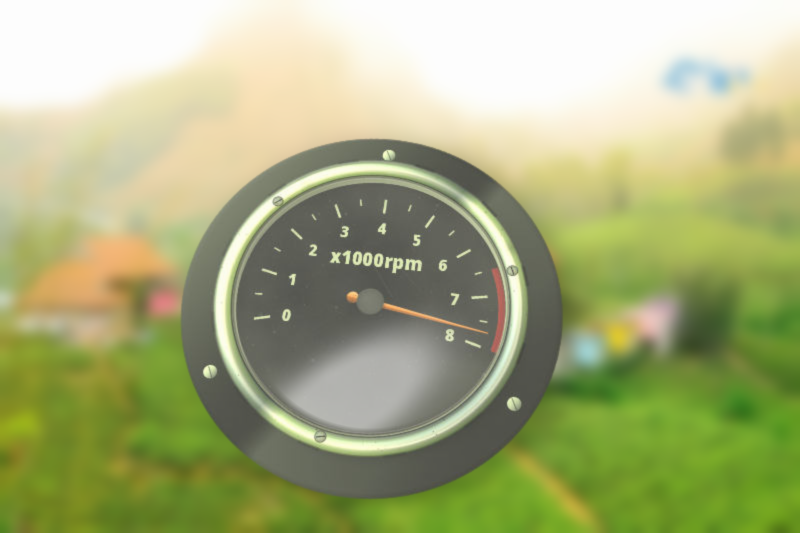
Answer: 7750
